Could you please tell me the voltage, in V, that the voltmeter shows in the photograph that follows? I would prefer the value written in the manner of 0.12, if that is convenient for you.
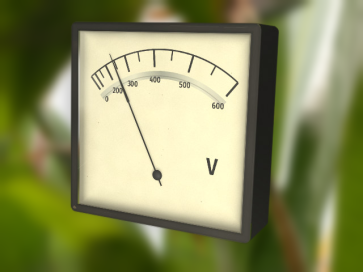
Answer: 250
